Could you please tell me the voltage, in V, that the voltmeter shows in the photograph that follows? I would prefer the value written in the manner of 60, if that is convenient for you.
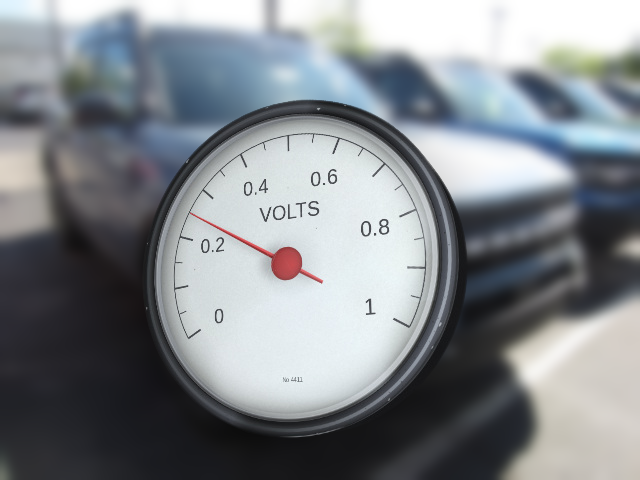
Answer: 0.25
